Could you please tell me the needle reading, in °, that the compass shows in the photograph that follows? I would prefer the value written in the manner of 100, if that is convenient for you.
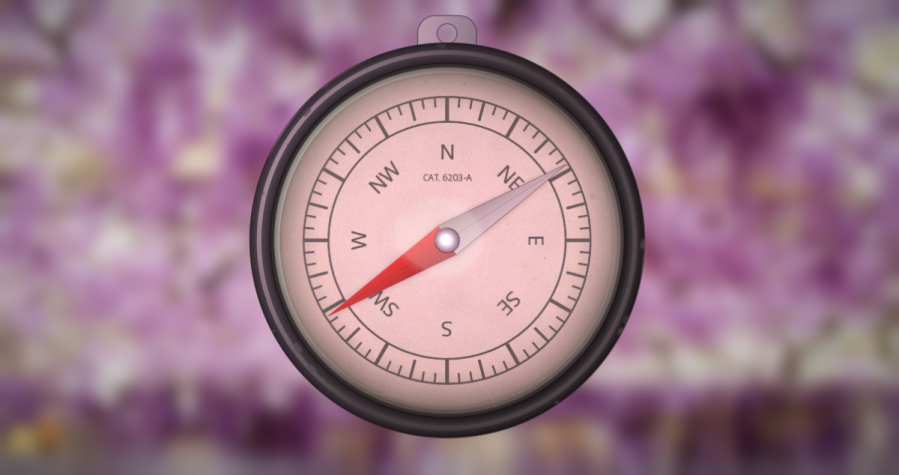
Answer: 237.5
